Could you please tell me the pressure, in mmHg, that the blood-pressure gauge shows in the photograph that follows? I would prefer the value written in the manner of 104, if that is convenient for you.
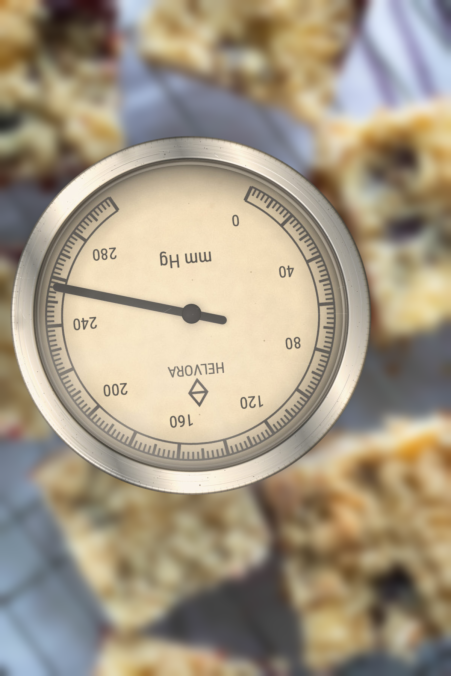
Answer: 256
